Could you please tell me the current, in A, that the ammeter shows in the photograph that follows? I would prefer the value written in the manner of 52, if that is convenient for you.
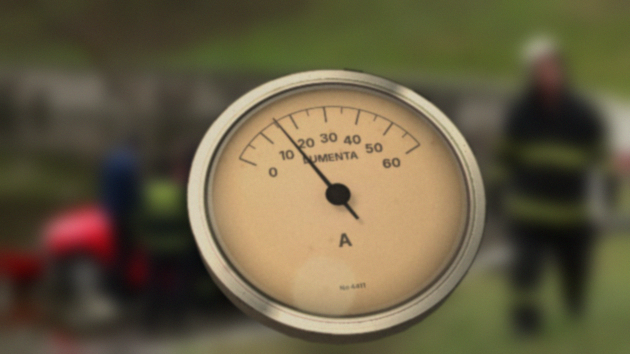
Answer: 15
